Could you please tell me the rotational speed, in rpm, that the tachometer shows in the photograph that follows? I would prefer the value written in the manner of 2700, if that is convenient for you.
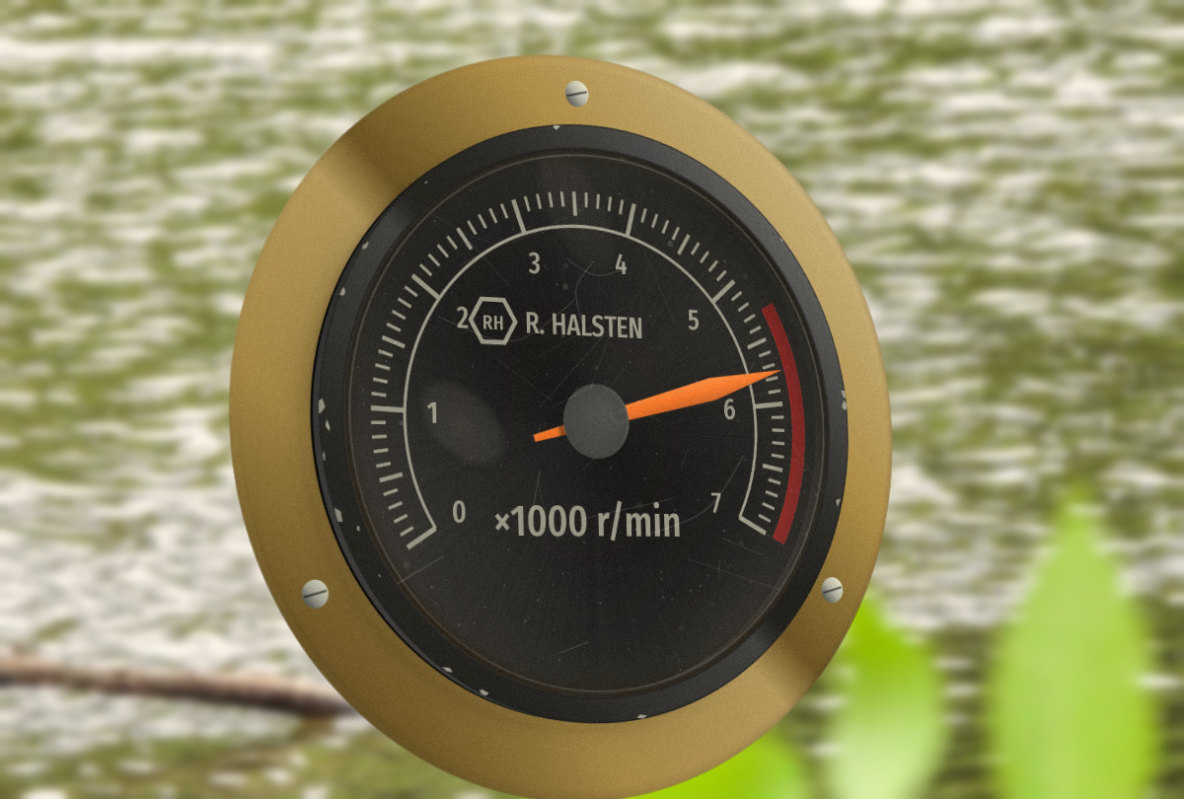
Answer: 5750
